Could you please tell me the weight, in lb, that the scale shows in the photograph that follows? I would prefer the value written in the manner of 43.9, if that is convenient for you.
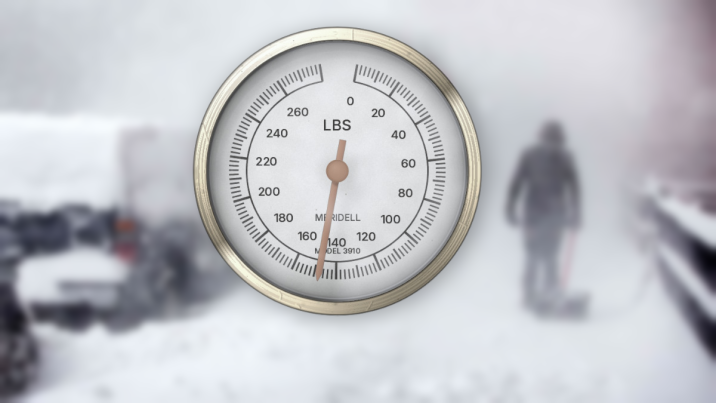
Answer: 148
